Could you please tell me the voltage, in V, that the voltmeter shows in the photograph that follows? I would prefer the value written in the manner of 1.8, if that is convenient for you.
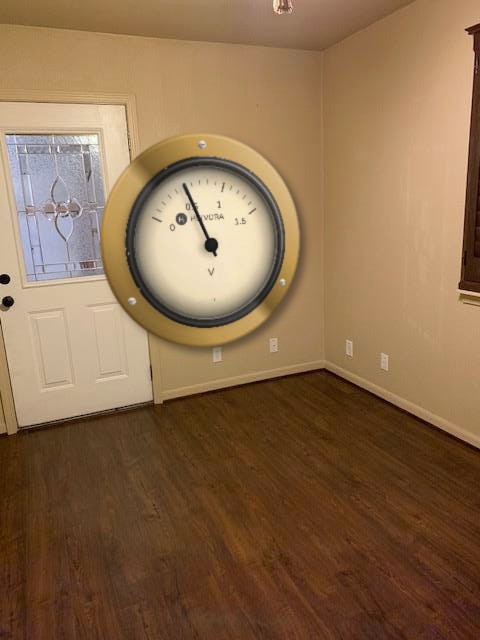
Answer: 0.5
